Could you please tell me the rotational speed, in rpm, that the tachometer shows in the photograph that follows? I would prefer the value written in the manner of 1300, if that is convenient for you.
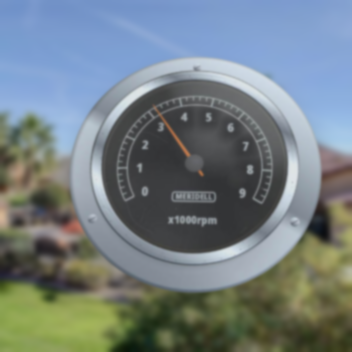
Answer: 3200
